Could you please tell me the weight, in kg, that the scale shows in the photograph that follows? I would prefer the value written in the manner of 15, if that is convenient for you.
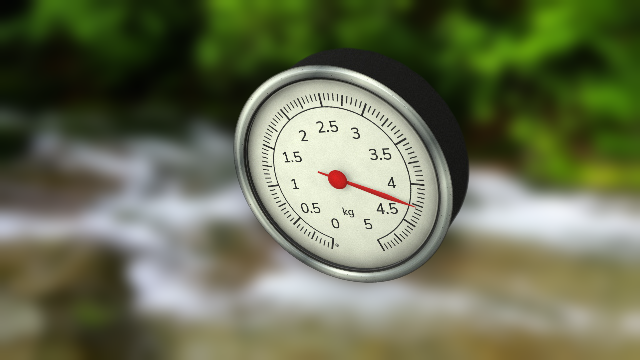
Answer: 4.25
